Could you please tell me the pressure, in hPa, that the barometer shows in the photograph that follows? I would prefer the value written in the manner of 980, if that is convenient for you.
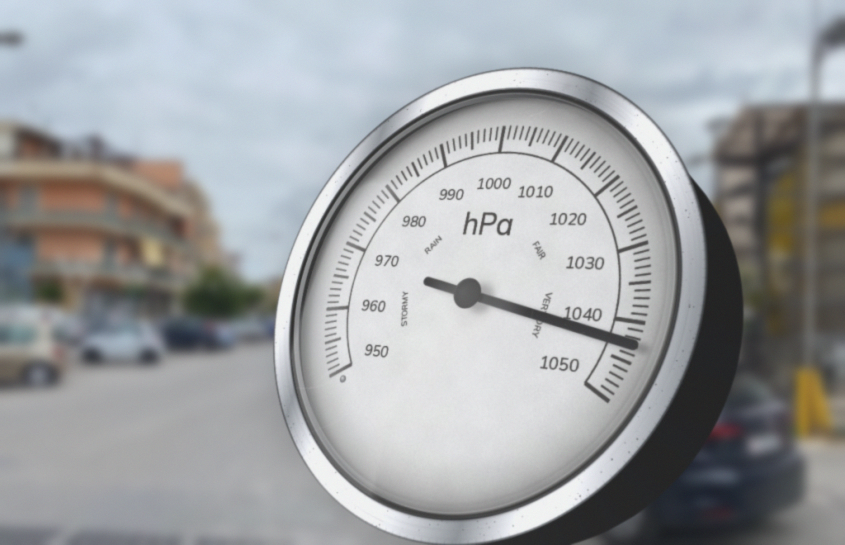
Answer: 1043
